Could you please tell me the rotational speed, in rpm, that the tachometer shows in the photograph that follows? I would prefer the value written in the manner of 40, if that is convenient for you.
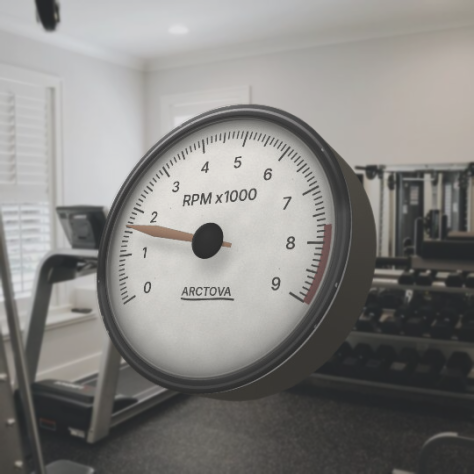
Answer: 1600
